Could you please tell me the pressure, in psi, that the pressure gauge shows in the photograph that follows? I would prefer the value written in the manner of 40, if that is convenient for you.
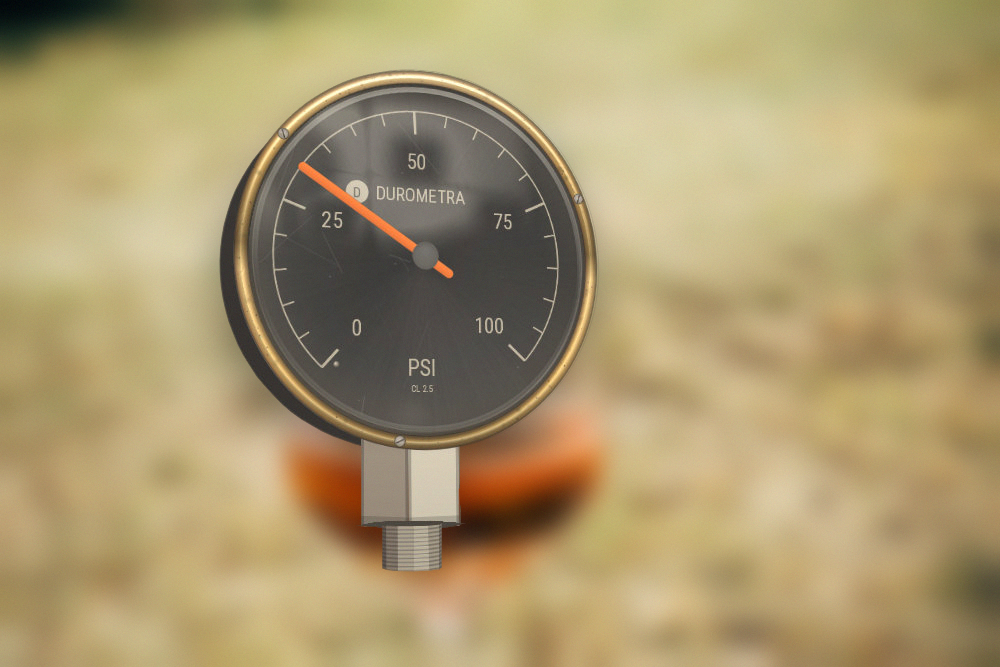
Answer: 30
